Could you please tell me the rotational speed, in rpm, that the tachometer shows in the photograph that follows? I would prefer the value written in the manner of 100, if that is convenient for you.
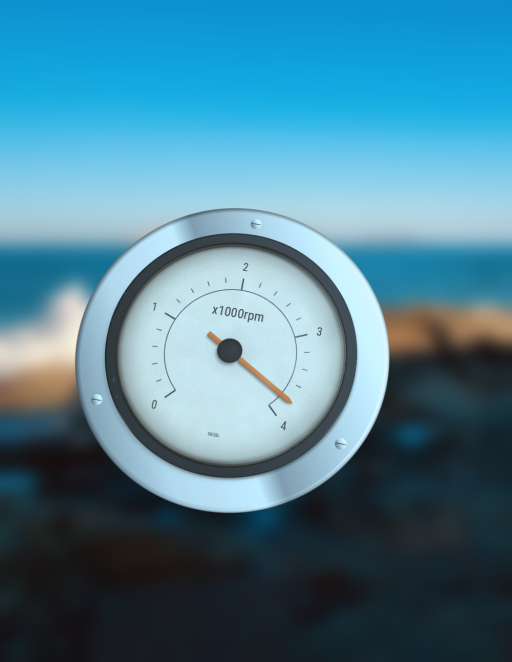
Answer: 3800
